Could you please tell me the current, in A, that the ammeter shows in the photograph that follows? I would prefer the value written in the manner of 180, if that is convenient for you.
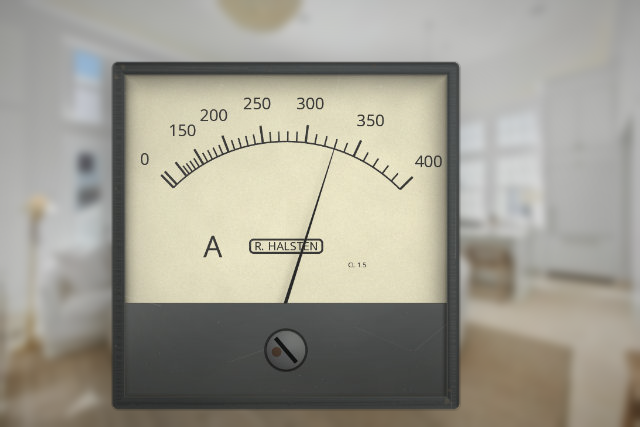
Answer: 330
